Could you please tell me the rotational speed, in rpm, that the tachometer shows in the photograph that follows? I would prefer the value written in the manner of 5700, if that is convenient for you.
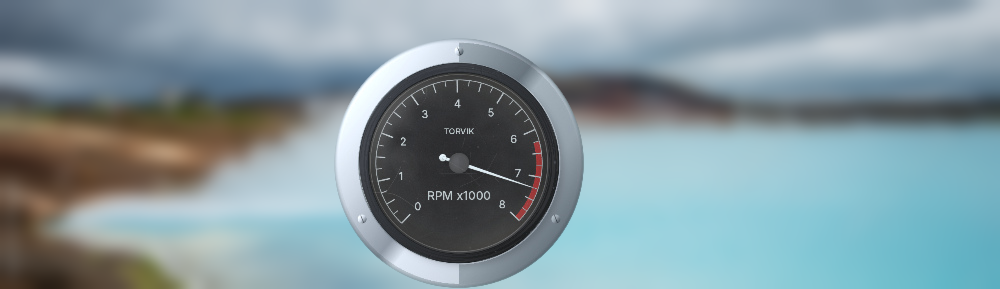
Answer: 7250
